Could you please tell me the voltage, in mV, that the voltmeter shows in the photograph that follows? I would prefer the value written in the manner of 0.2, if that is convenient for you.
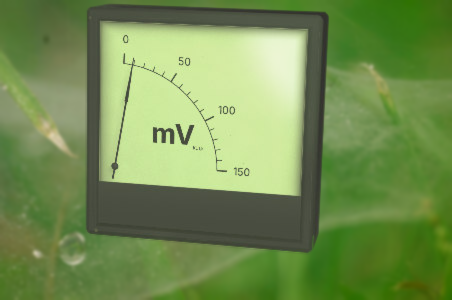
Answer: 10
